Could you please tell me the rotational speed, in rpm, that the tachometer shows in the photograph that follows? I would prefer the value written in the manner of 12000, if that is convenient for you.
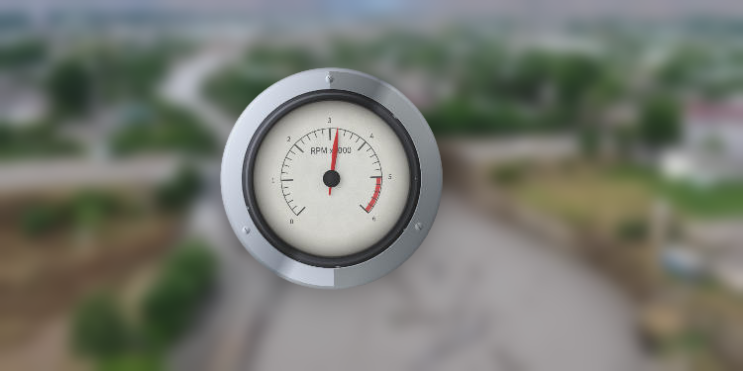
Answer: 3200
